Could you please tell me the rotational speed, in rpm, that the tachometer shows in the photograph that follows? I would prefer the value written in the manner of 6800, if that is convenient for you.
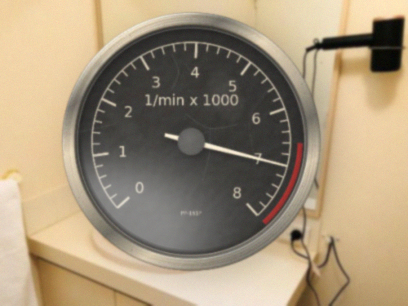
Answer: 7000
